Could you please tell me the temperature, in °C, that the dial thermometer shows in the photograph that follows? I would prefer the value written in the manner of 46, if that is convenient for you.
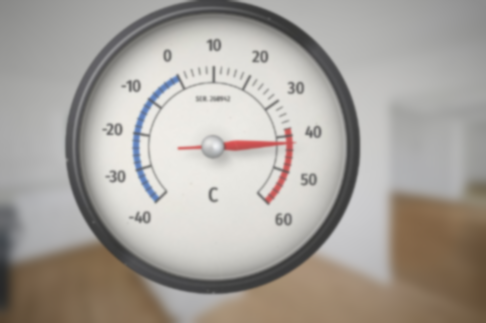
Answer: 42
